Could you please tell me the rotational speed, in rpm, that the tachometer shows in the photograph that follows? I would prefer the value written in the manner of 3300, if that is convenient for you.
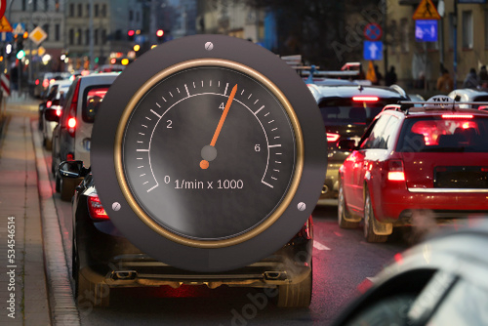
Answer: 4200
